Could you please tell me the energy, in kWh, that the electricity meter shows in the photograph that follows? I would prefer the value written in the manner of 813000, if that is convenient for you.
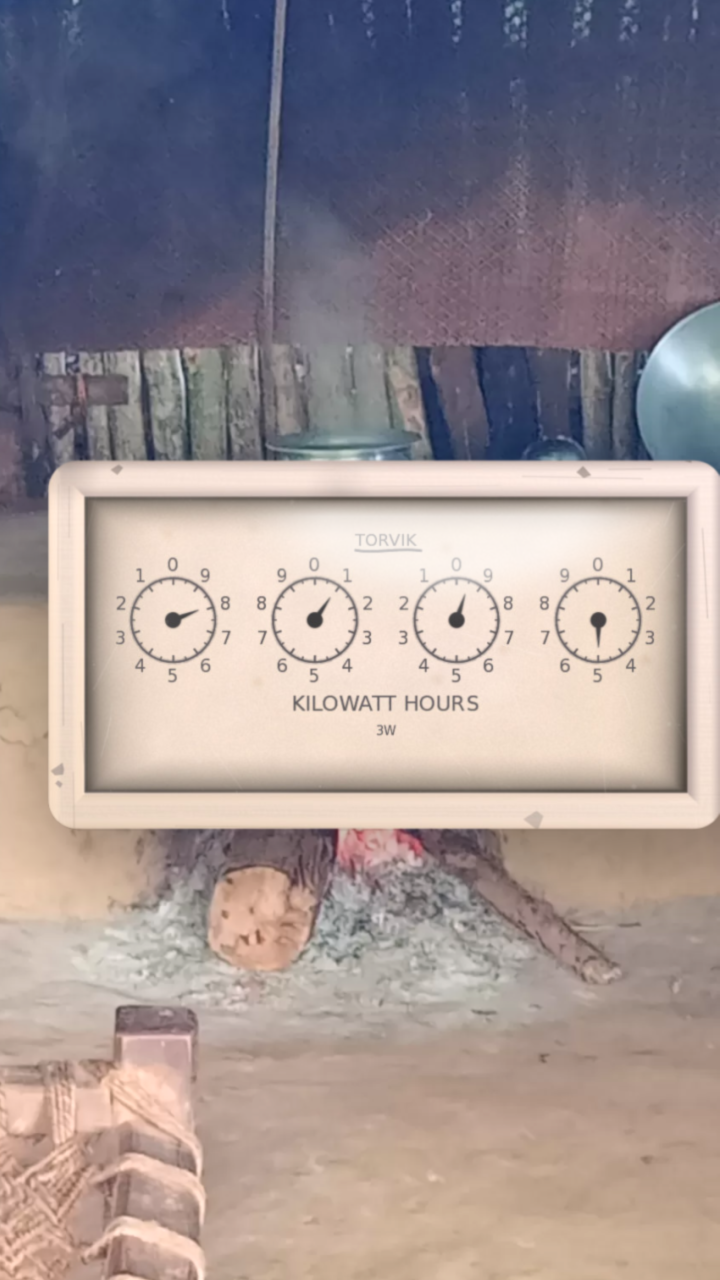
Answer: 8095
